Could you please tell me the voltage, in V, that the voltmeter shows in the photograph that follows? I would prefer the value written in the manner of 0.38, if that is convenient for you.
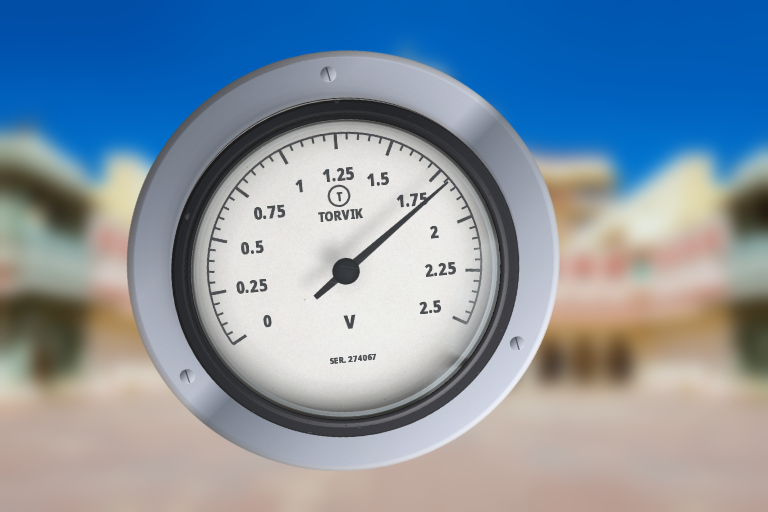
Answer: 1.8
